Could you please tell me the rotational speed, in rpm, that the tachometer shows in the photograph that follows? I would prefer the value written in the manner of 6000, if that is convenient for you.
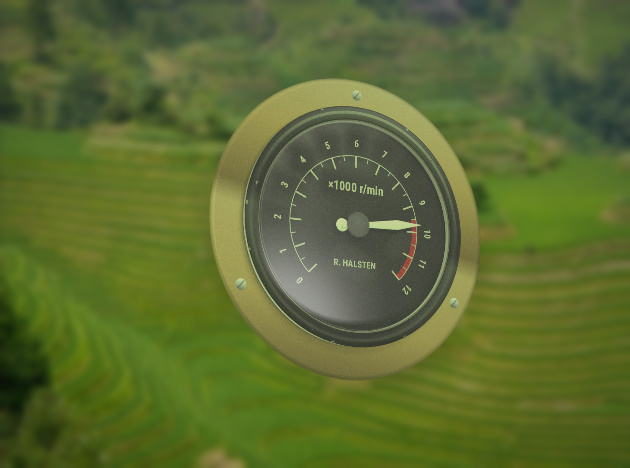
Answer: 9750
